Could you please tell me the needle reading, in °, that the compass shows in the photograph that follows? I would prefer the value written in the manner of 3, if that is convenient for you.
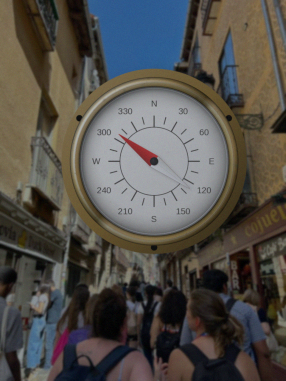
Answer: 307.5
